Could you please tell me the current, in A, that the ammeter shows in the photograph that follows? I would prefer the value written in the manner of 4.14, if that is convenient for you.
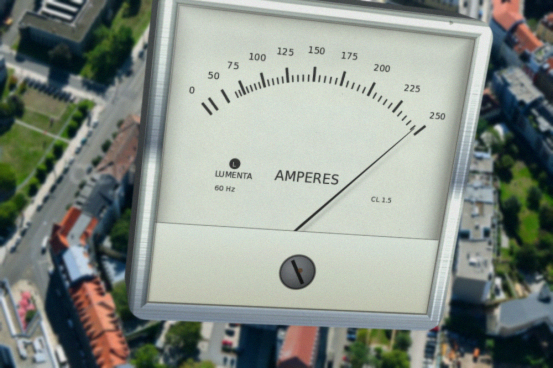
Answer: 245
